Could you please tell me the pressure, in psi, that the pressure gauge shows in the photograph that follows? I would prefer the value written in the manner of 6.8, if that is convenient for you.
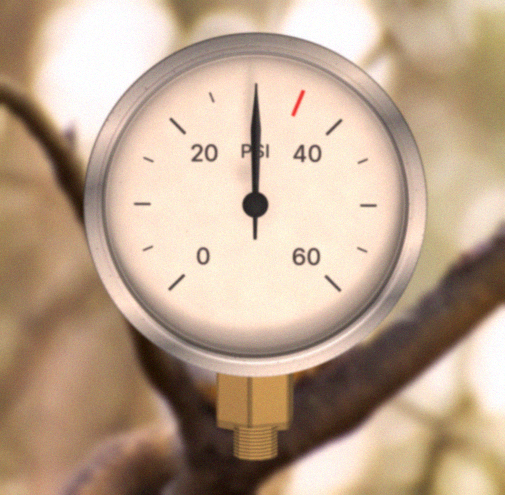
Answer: 30
